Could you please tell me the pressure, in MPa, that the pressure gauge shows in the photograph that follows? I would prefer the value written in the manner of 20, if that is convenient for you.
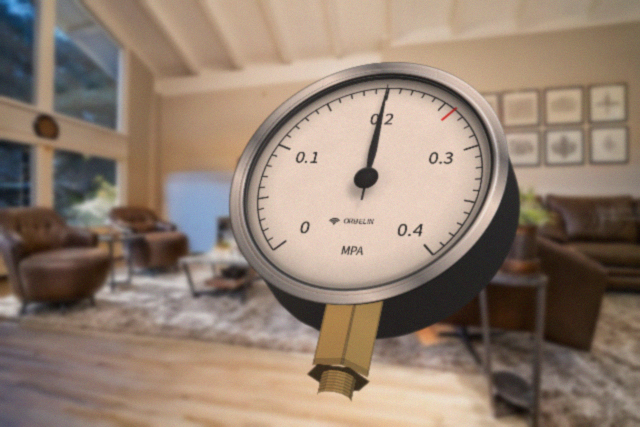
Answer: 0.2
